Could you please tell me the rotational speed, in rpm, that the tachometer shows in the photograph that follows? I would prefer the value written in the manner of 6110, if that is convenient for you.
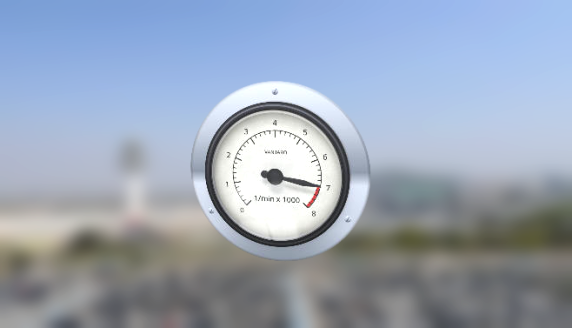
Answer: 7000
